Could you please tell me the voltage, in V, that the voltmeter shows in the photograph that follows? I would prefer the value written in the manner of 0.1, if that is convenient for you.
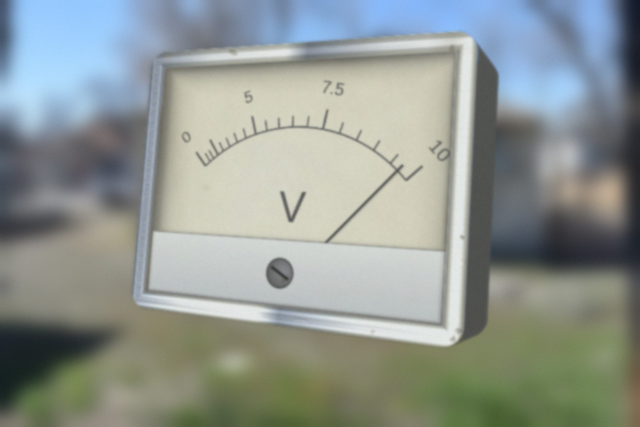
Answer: 9.75
